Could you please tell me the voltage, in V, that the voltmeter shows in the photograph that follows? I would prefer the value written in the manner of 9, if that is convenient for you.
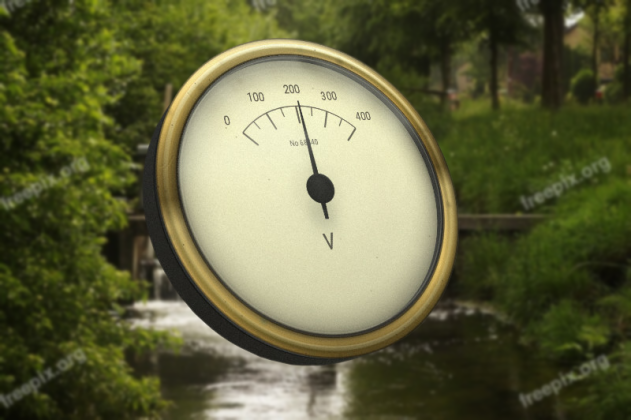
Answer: 200
